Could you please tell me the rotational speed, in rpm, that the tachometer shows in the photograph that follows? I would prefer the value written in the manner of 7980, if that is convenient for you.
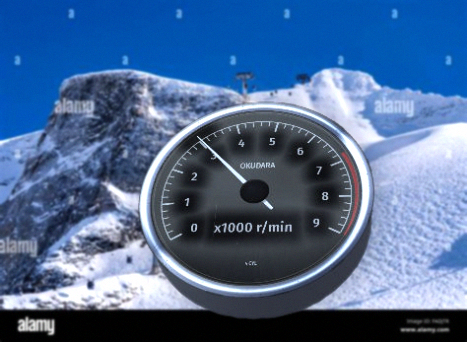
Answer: 3000
